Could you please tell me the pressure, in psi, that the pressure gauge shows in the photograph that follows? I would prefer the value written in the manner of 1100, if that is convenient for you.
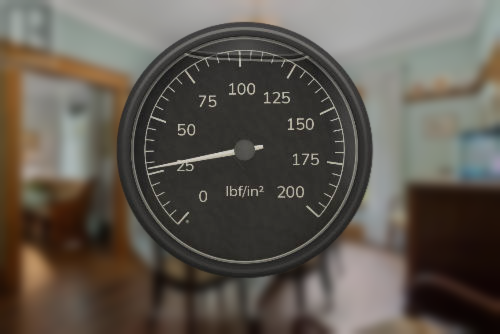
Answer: 27.5
